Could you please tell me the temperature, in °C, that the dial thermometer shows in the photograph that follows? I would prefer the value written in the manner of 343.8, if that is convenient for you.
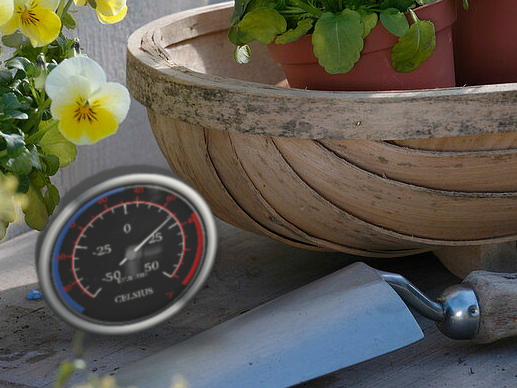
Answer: 20
